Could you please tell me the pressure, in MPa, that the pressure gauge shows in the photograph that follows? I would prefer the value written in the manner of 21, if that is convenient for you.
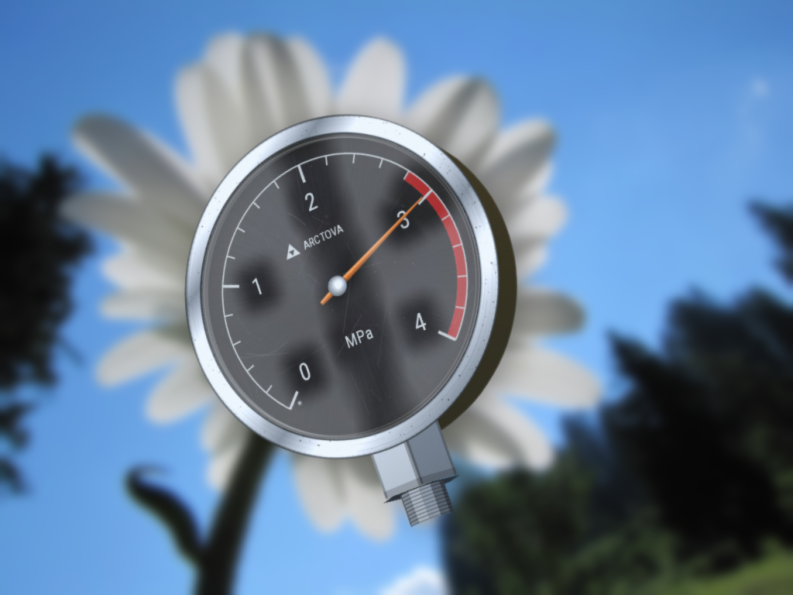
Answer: 3
